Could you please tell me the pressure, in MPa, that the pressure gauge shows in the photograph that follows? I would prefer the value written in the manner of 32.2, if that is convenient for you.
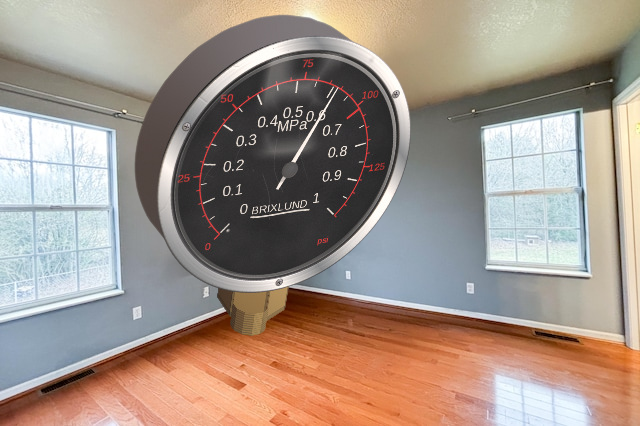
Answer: 0.6
